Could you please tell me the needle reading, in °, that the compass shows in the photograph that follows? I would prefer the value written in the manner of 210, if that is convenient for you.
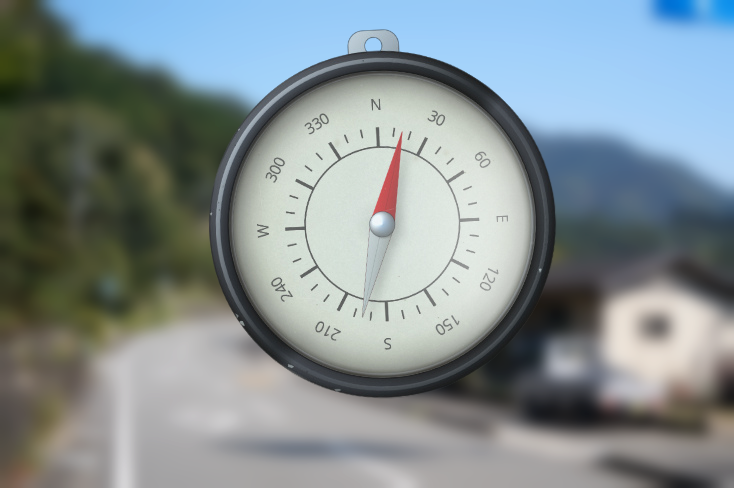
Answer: 15
